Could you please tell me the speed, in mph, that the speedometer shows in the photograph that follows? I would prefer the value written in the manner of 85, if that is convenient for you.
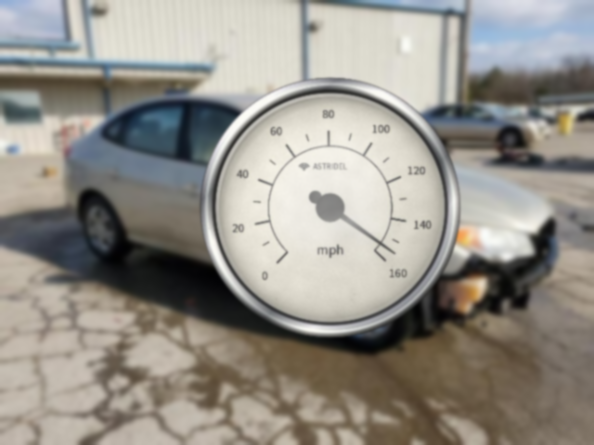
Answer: 155
